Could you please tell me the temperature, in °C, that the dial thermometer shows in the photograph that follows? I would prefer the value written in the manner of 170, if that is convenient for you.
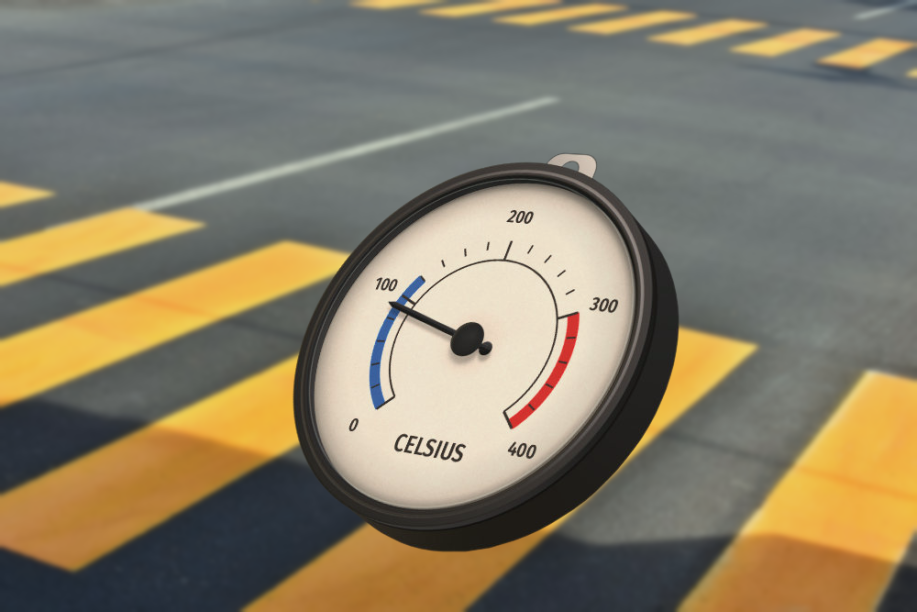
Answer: 90
